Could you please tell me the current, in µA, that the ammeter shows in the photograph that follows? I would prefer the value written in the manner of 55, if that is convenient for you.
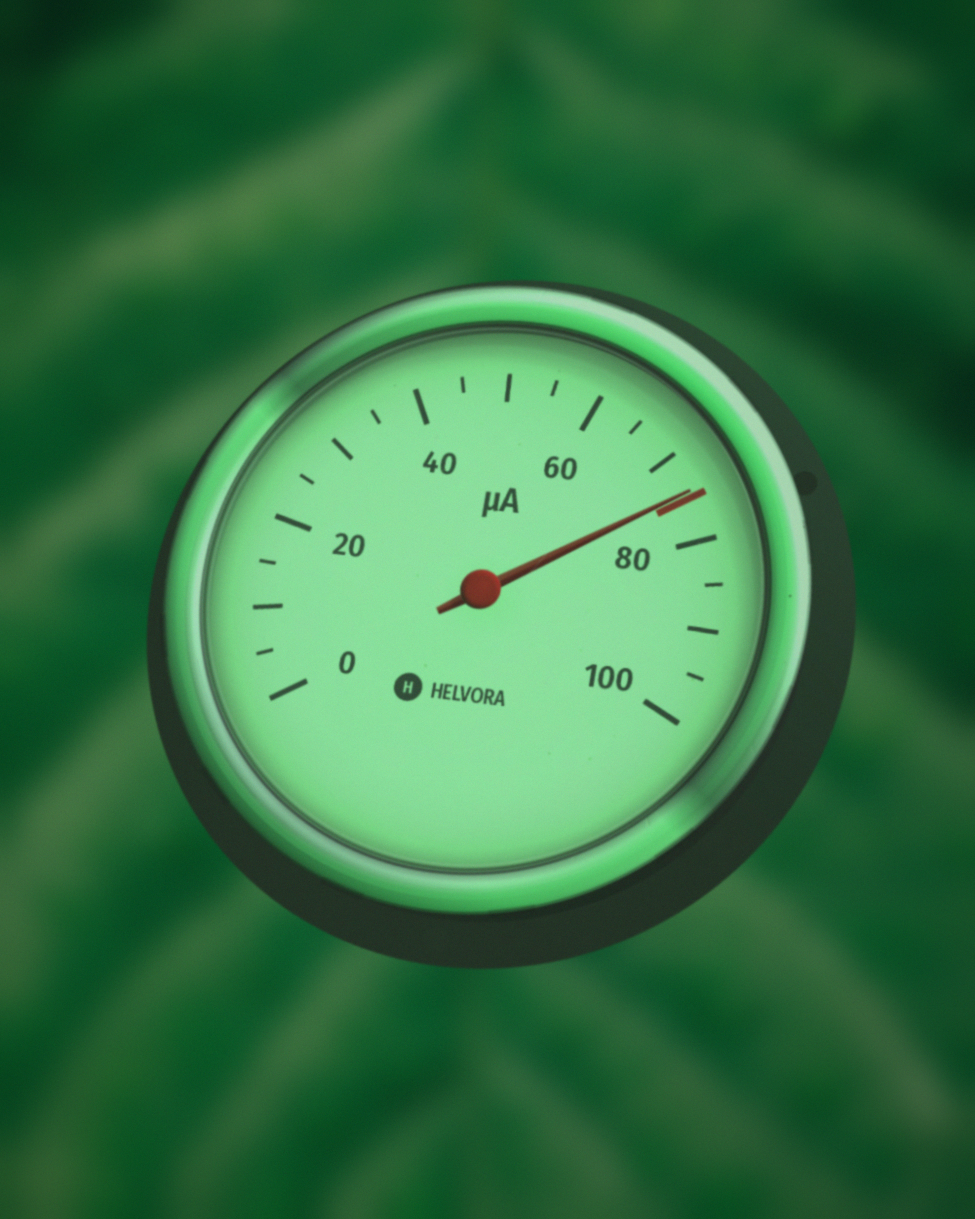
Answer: 75
